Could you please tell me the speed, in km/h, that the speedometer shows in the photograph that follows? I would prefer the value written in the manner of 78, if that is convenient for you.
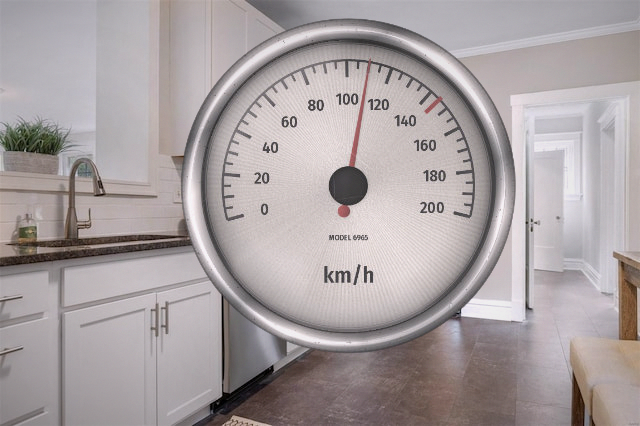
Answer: 110
